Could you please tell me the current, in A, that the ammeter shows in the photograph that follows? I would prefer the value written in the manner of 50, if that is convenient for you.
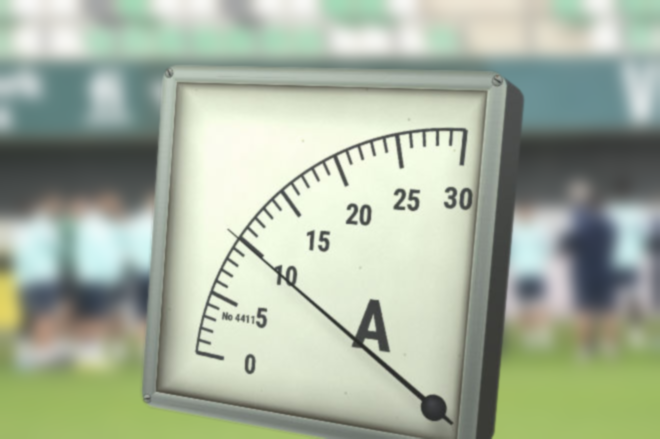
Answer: 10
